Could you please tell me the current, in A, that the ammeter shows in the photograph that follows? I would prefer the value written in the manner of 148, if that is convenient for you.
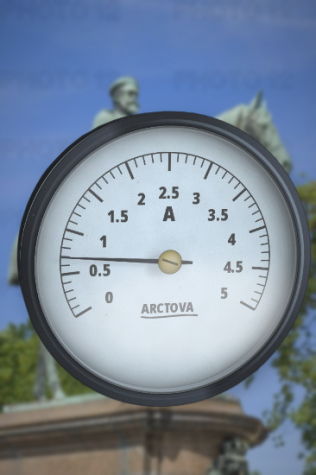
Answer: 0.7
